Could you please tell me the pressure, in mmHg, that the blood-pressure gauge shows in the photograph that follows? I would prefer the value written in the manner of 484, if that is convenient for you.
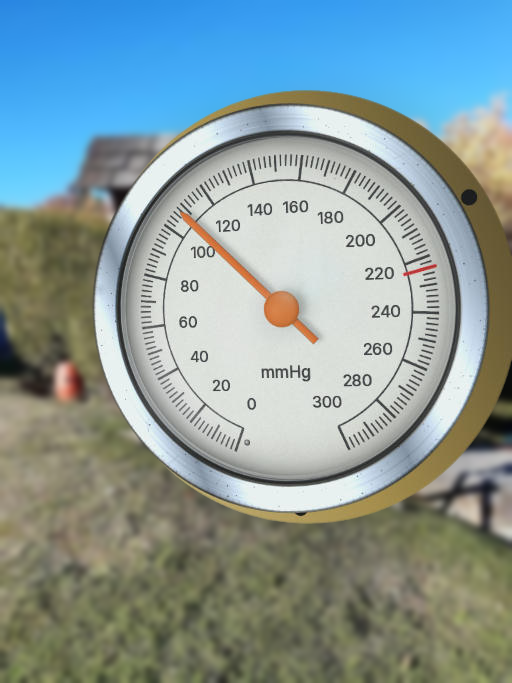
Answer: 108
